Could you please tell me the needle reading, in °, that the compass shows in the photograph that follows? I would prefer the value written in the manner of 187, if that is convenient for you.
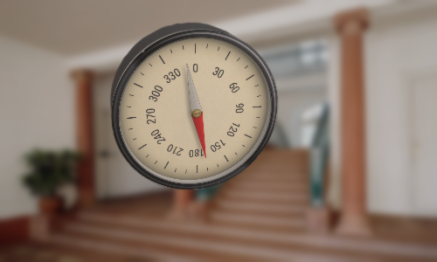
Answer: 170
